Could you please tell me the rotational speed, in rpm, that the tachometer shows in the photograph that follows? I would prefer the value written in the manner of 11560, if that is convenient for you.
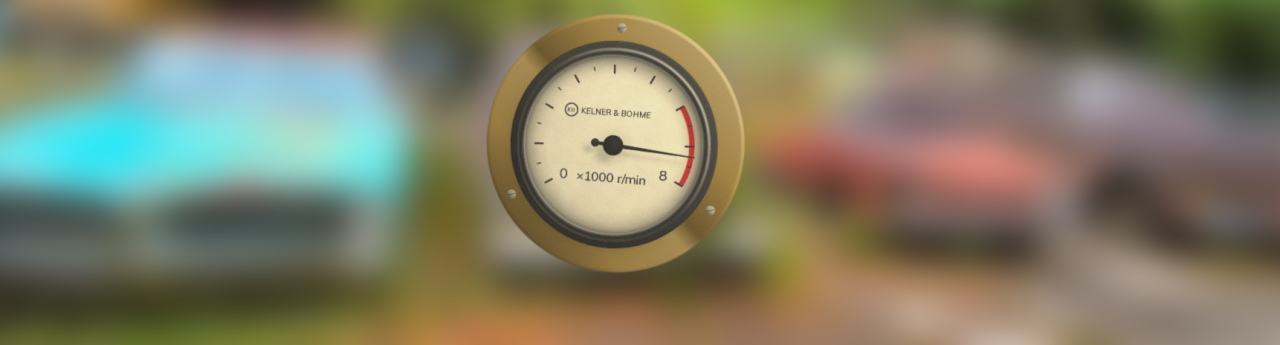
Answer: 7250
